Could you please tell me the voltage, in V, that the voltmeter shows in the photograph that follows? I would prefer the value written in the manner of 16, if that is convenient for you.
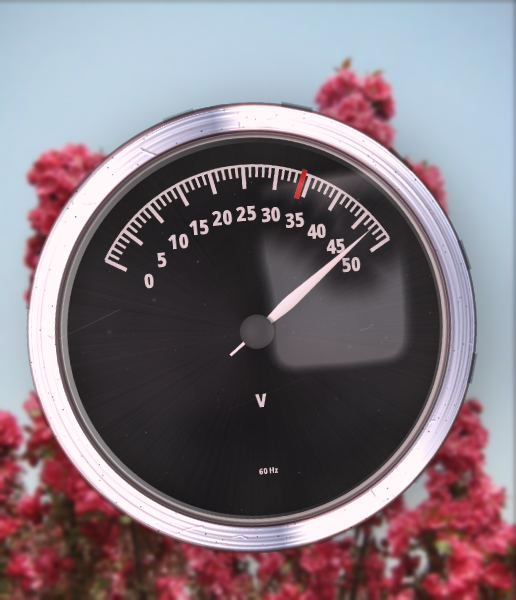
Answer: 47
